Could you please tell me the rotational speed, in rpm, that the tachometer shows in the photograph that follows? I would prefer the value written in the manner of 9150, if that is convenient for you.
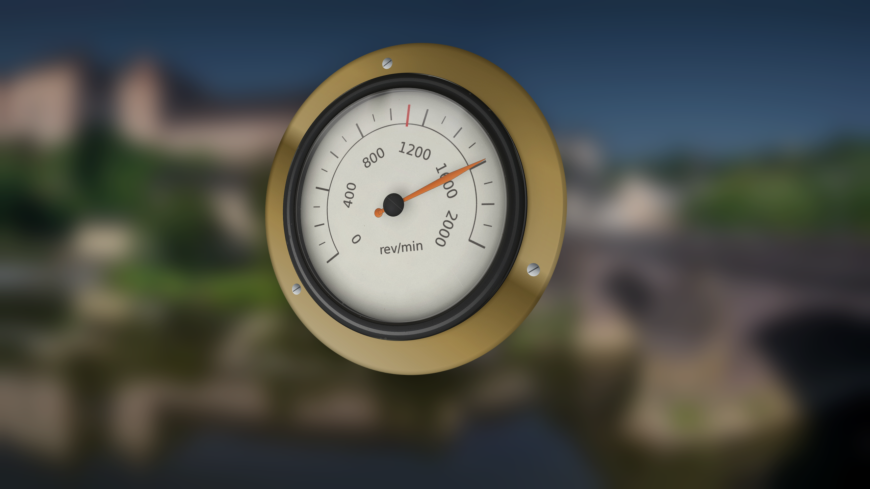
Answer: 1600
